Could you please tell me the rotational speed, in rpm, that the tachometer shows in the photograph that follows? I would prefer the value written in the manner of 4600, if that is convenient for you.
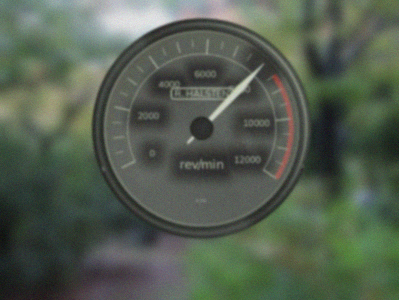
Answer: 8000
